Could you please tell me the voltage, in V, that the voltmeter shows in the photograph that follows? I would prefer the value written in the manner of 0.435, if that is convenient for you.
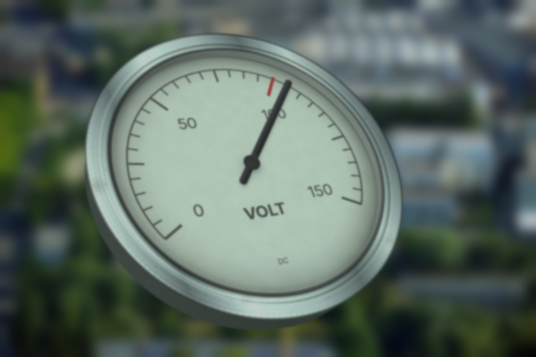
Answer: 100
